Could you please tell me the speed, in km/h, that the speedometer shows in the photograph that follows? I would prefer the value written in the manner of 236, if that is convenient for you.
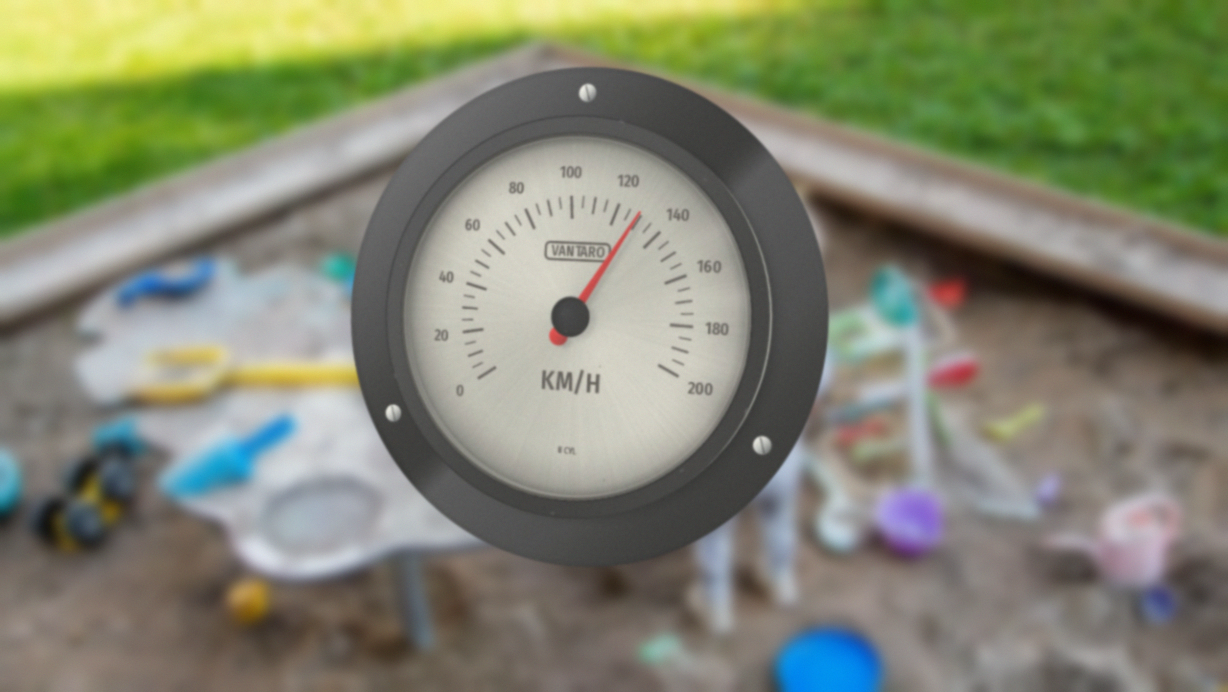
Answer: 130
